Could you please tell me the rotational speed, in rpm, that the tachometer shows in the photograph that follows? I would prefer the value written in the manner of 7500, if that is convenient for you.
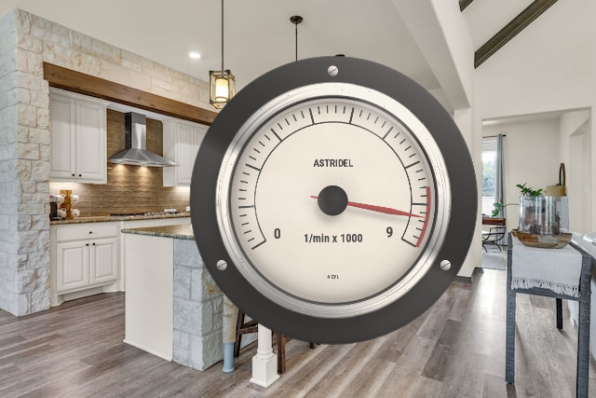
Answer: 8300
